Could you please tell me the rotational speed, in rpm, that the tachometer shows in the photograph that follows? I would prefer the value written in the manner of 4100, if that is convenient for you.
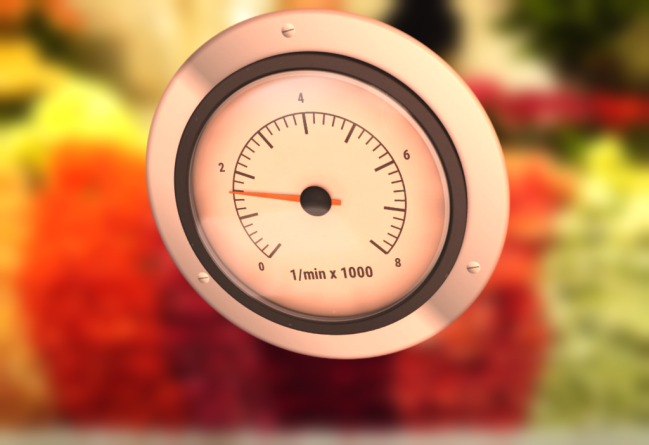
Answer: 1600
